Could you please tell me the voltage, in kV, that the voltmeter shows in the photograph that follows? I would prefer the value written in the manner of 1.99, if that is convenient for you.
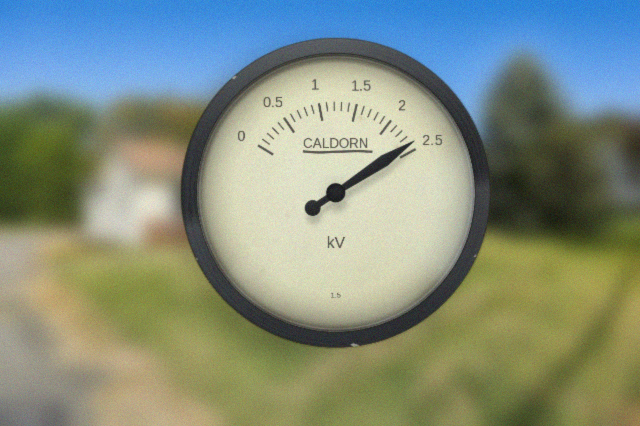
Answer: 2.4
